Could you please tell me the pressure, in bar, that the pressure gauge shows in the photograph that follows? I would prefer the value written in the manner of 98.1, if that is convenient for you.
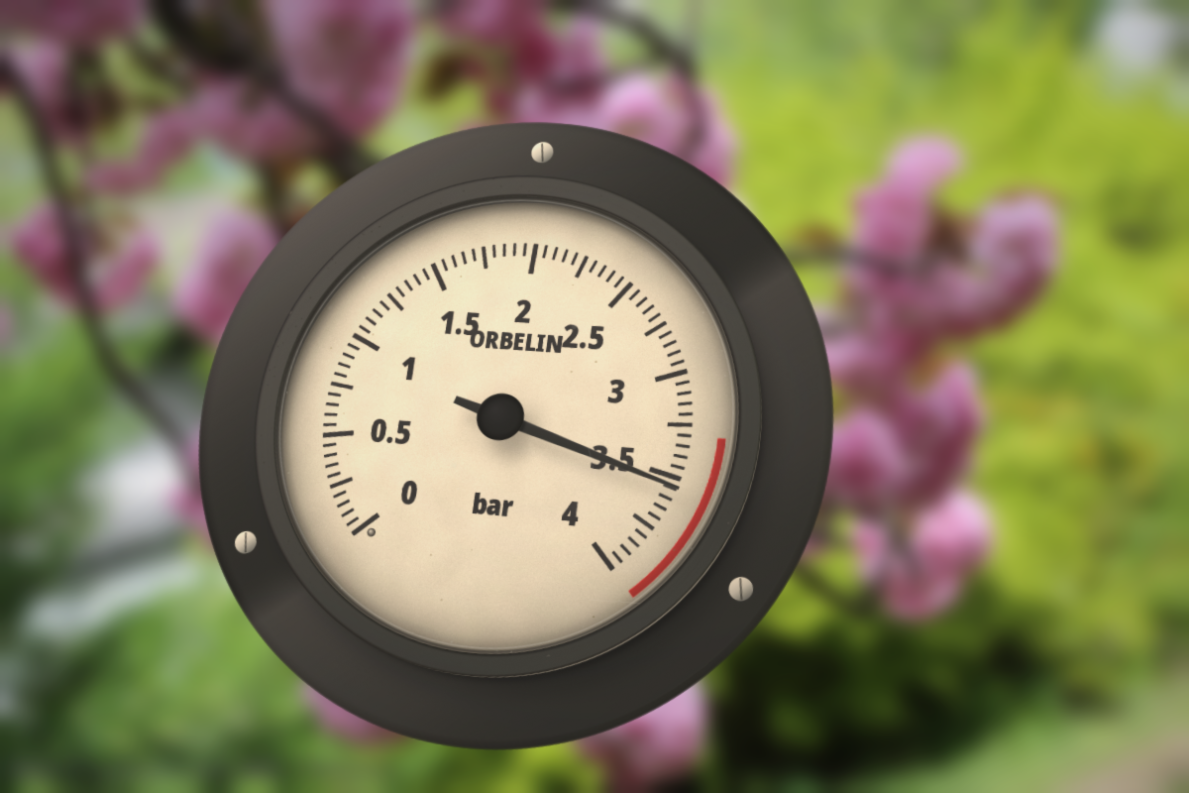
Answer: 3.55
